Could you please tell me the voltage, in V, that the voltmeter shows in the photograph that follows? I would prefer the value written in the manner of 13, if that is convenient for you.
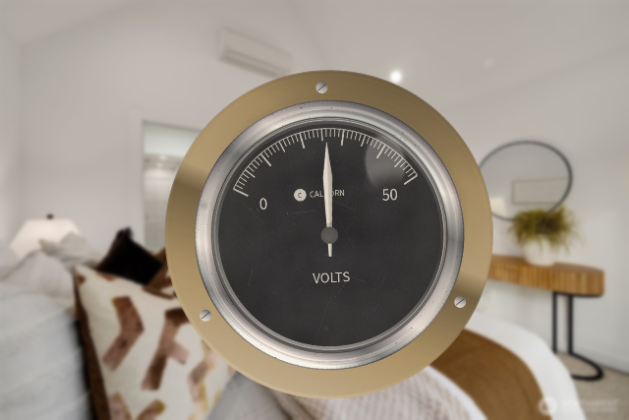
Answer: 26
